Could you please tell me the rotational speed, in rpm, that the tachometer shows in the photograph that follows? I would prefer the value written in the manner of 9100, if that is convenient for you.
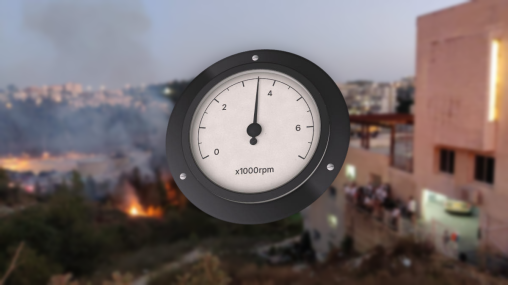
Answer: 3500
